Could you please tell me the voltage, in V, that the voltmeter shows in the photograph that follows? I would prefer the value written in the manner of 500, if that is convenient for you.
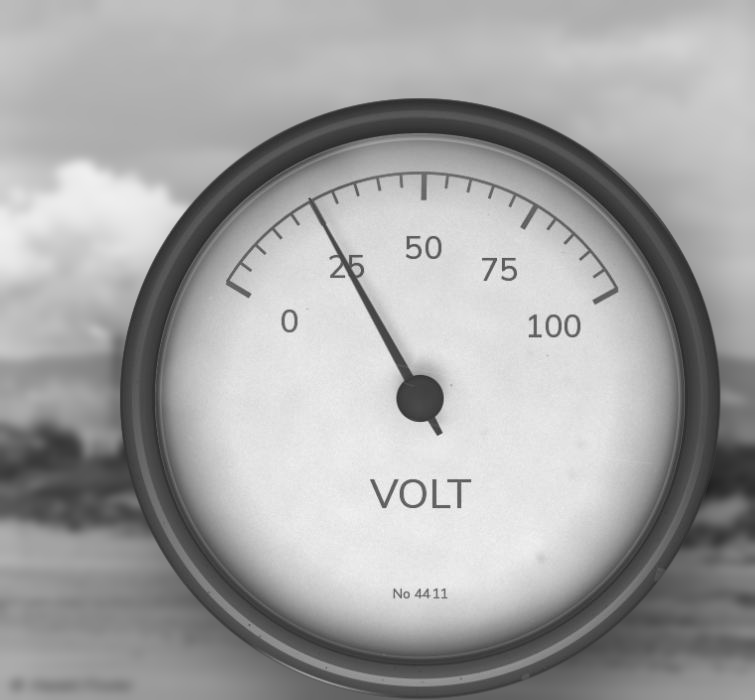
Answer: 25
